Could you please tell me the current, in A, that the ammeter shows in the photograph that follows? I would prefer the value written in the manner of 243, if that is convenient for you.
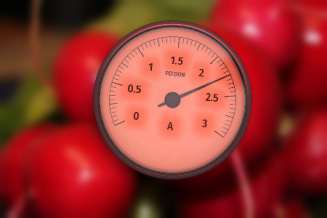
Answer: 2.25
